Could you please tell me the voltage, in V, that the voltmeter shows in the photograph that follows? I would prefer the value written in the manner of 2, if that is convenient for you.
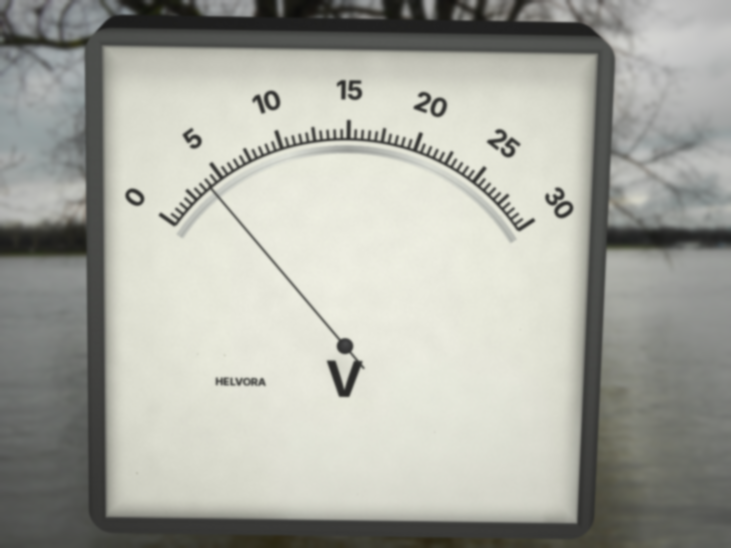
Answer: 4
